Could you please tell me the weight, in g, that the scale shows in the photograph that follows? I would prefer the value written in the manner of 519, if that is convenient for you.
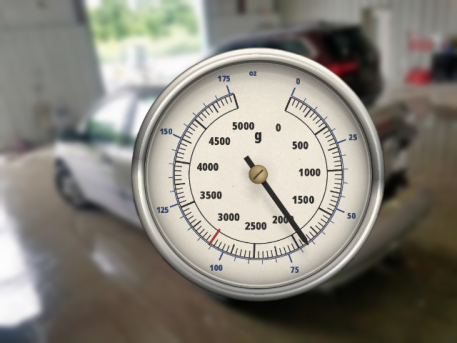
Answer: 1900
